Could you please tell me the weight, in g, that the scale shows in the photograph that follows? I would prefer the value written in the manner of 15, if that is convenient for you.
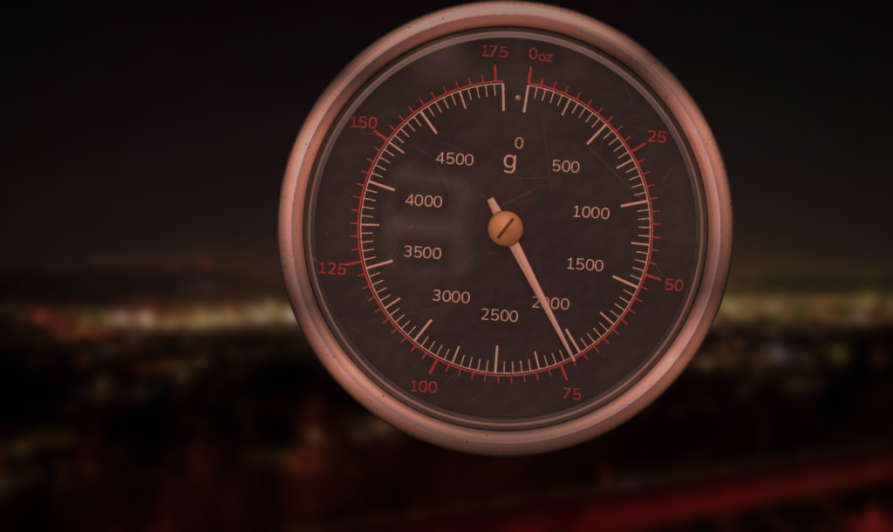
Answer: 2050
